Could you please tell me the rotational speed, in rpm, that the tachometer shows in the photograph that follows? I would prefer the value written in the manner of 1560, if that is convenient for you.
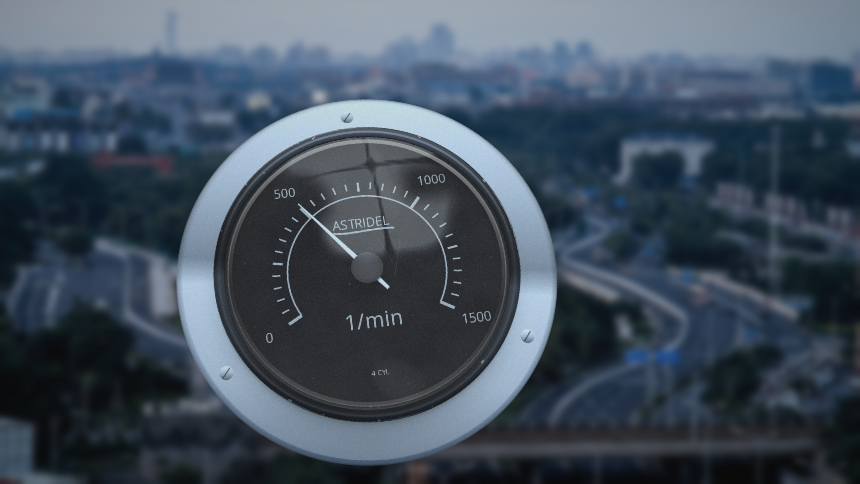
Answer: 500
